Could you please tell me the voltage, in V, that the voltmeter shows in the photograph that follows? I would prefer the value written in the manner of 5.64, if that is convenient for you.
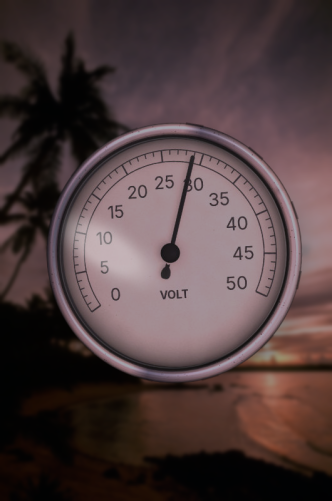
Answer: 29
